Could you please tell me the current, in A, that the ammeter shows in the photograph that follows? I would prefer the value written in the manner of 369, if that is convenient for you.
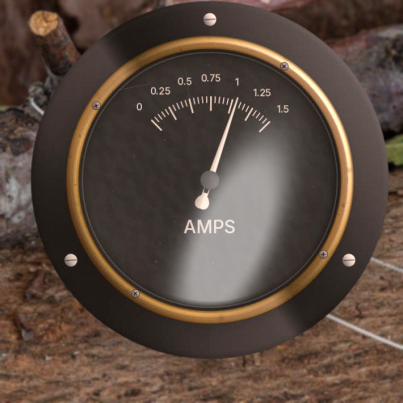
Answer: 1.05
